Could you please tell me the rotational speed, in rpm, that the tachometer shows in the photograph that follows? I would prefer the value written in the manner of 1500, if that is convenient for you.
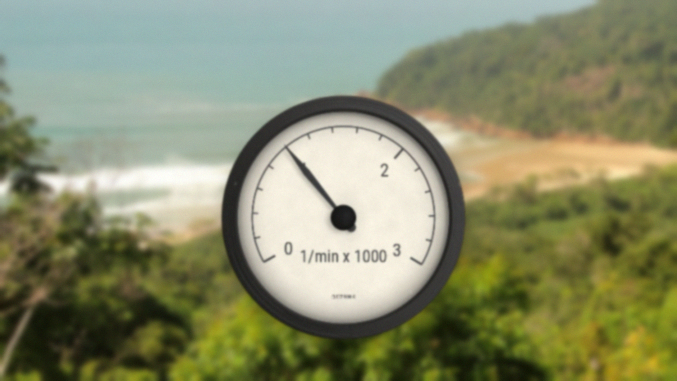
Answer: 1000
